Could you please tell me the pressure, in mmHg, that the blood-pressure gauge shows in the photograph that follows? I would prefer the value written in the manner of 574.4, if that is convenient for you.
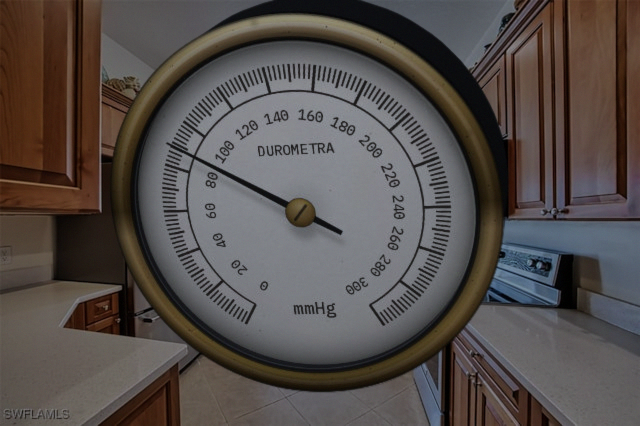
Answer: 90
